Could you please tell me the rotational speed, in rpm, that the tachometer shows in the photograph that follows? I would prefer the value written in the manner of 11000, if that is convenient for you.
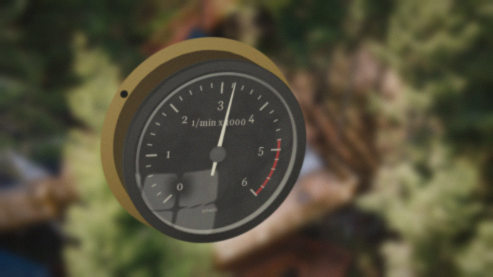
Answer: 3200
